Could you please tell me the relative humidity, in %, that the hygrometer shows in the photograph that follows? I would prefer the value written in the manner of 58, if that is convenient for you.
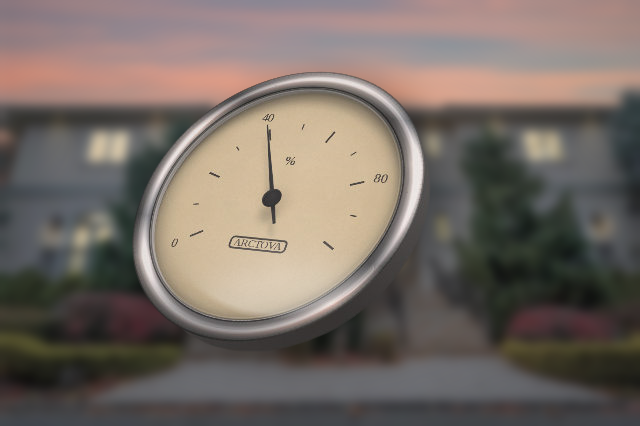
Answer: 40
